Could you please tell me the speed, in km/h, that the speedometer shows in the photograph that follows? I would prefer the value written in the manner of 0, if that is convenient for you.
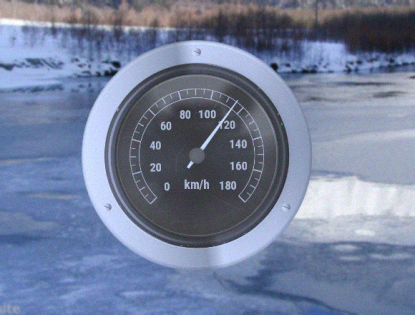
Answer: 115
